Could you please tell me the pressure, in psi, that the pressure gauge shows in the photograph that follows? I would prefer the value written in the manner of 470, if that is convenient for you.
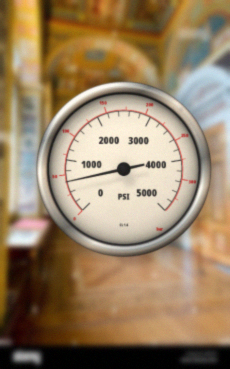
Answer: 600
